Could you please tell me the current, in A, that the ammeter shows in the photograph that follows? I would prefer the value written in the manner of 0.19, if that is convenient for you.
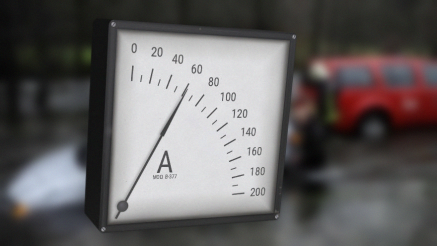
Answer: 60
